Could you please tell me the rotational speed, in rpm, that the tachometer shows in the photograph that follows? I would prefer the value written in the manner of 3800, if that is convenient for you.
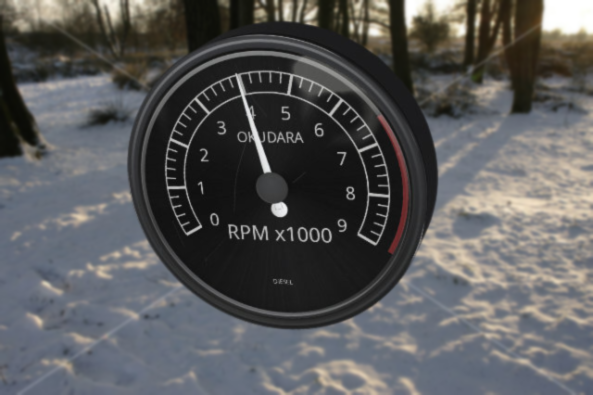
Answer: 4000
